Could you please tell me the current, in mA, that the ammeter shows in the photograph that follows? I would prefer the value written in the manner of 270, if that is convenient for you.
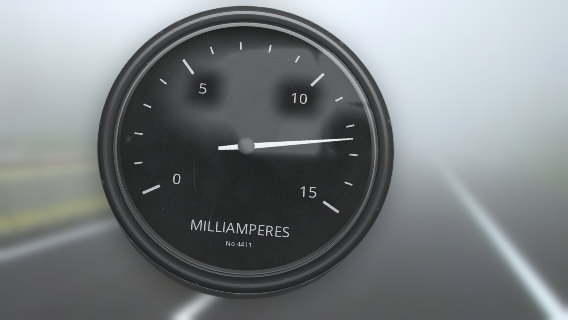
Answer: 12.5
